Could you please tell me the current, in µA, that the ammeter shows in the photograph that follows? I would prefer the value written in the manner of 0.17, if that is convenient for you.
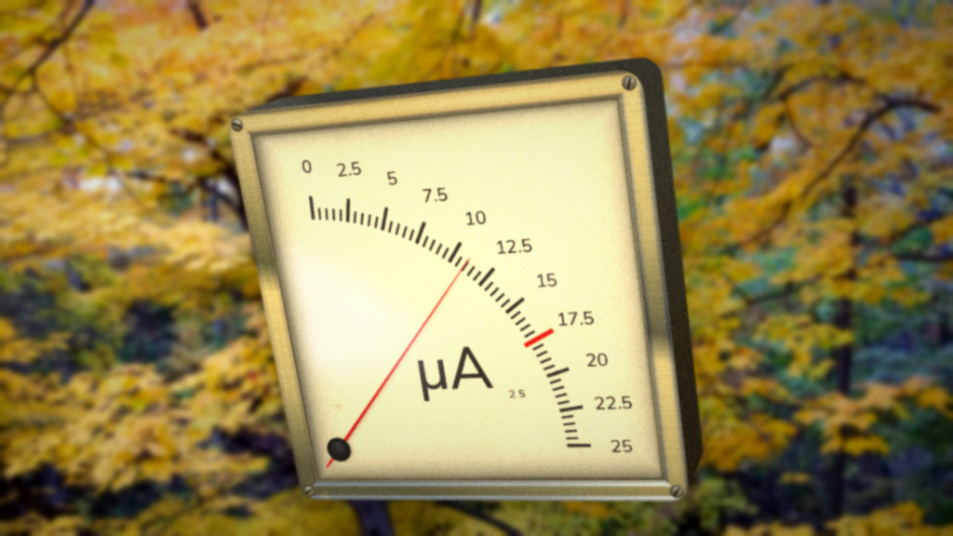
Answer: 11
